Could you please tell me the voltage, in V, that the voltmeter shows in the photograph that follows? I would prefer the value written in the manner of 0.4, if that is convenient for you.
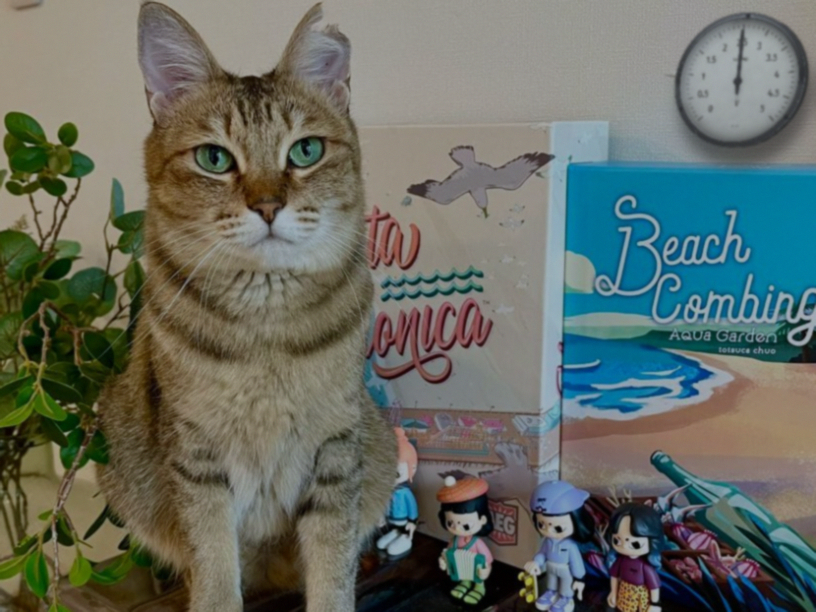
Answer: 2.5
